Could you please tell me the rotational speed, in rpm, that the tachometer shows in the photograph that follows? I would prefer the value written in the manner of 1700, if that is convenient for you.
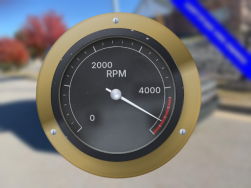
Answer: 4700
